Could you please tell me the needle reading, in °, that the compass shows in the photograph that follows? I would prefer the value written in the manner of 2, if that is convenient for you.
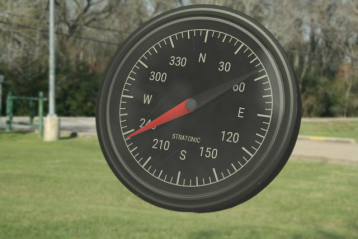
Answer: 235
